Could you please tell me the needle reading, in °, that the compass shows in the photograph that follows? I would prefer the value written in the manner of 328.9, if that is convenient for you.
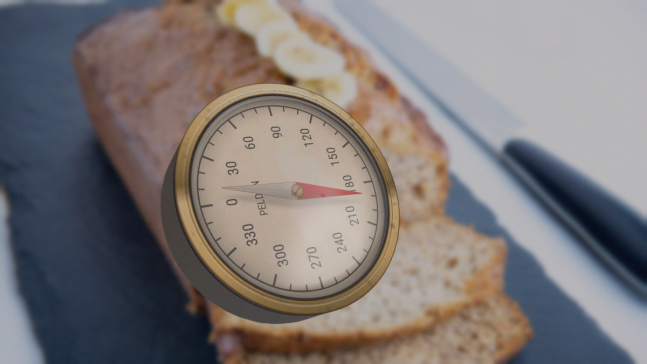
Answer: 190
